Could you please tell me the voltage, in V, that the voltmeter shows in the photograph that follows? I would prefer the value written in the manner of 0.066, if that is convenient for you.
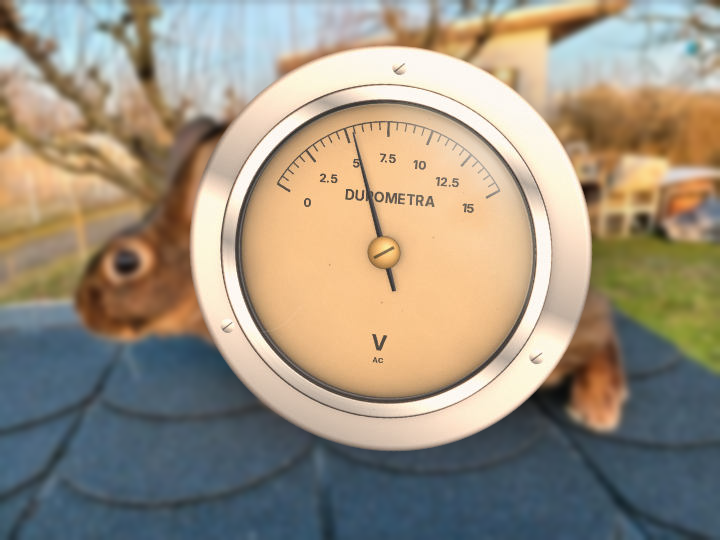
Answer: 5.5
